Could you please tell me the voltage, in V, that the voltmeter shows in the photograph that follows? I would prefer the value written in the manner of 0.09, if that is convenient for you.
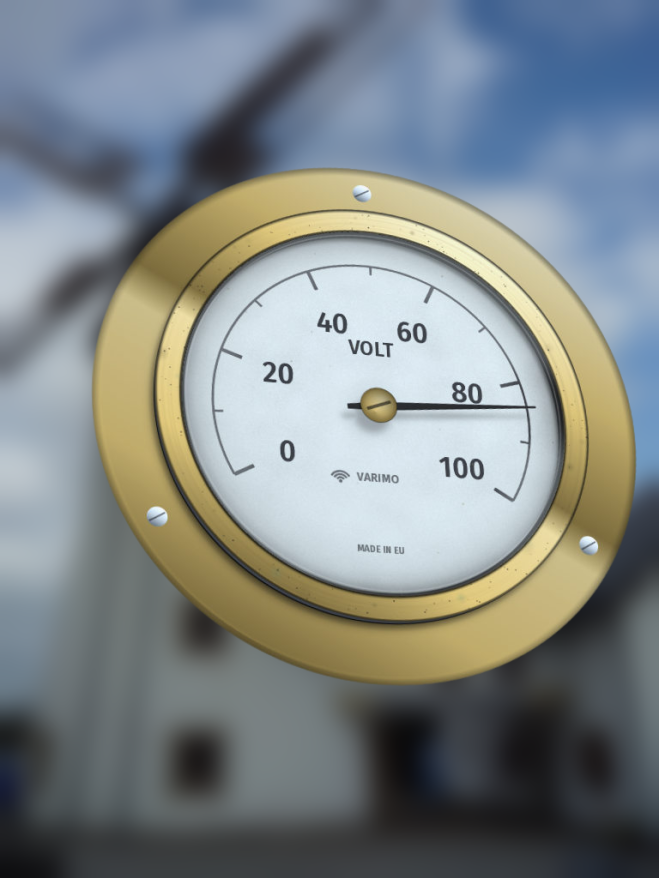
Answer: 85
